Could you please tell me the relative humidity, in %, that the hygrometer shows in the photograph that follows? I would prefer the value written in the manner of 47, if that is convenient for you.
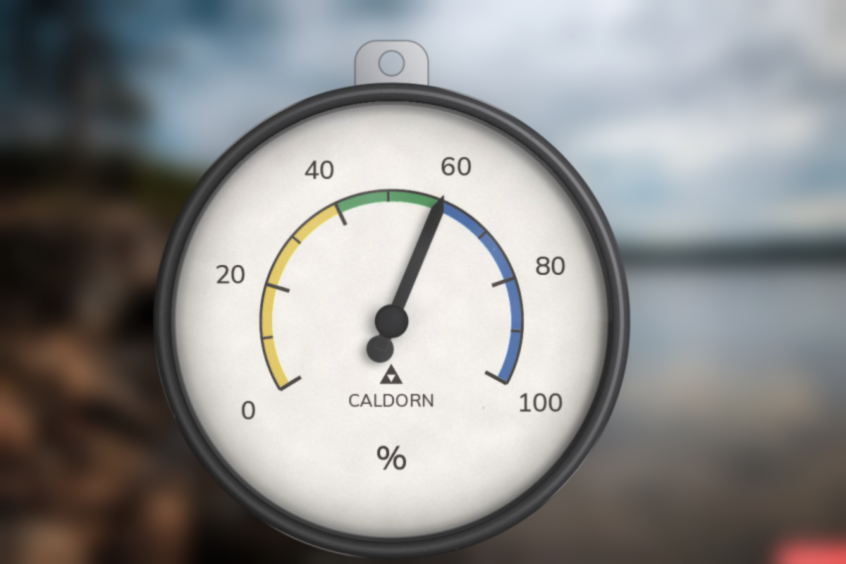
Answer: 60
